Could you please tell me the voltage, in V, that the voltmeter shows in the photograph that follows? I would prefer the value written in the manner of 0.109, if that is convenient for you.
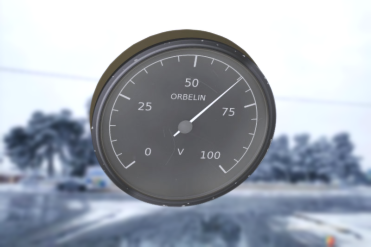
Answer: 65
